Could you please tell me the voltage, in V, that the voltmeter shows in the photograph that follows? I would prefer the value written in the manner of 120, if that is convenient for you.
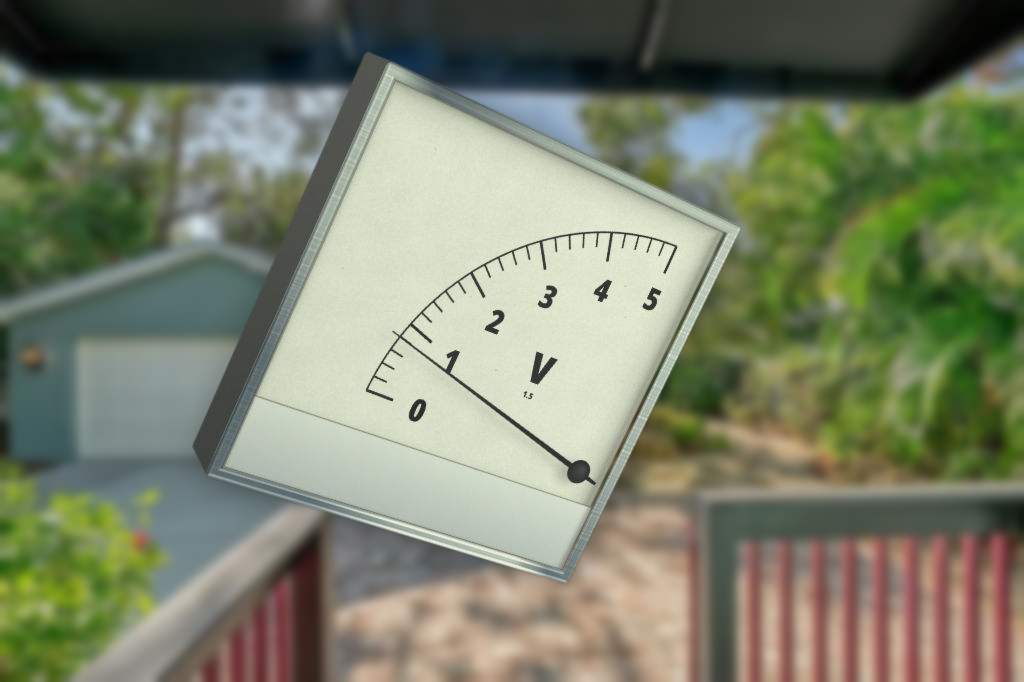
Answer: 0.8
